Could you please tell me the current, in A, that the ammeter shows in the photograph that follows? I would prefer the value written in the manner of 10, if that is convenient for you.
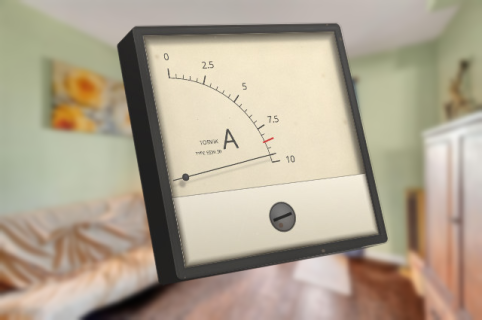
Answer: 9.5
